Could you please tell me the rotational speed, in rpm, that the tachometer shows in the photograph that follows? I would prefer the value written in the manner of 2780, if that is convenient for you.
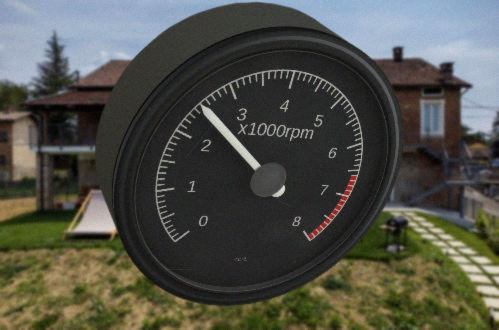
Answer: 2500
